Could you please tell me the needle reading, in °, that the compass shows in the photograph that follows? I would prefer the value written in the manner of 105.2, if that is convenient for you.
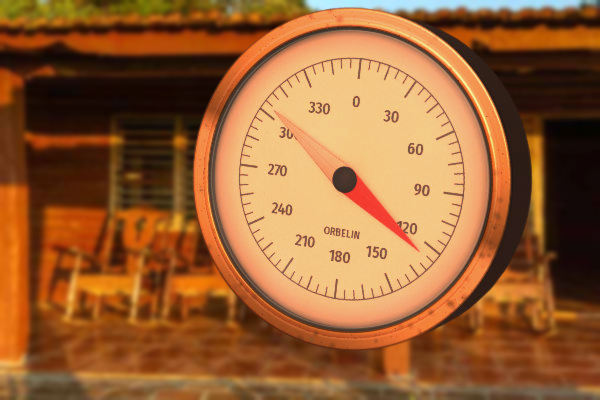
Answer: 125
